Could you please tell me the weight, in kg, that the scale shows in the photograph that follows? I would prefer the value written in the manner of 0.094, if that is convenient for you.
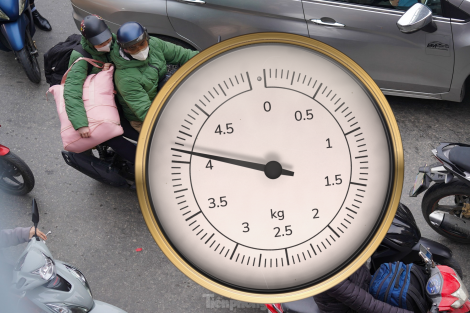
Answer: 4.1
